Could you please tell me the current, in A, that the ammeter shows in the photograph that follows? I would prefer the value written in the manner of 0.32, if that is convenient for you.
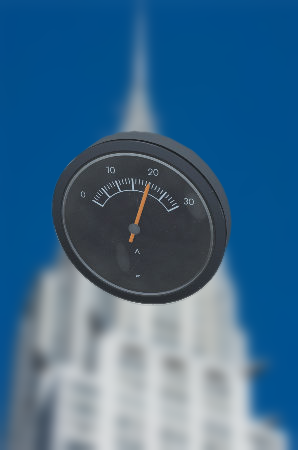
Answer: 20
